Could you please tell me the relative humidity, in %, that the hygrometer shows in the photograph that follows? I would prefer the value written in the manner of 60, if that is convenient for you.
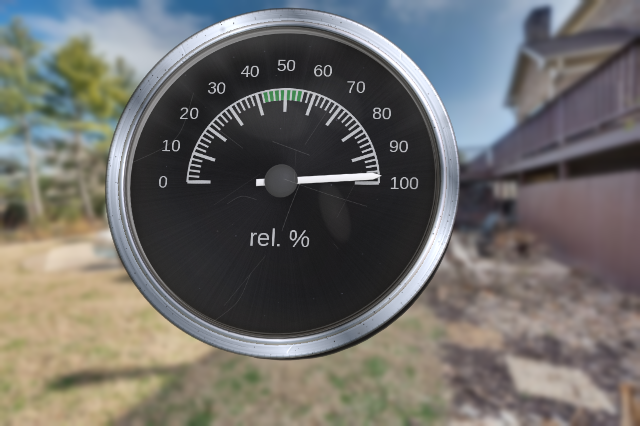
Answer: 98
